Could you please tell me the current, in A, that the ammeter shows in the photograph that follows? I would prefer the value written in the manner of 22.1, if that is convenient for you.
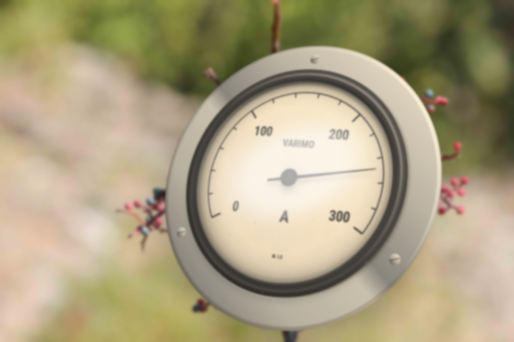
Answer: 250
